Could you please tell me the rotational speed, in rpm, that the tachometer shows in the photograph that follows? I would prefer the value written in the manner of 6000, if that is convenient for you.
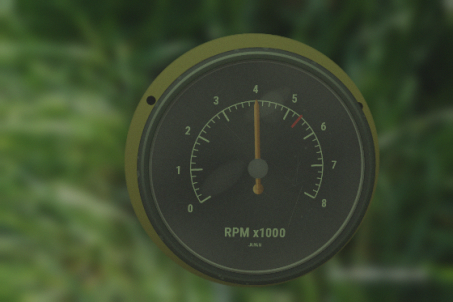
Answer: 4000
